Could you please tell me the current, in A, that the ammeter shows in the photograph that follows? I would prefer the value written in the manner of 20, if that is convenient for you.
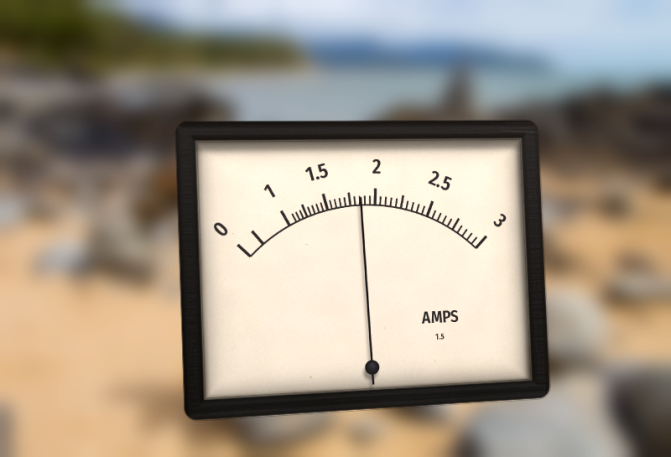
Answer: 1.85
